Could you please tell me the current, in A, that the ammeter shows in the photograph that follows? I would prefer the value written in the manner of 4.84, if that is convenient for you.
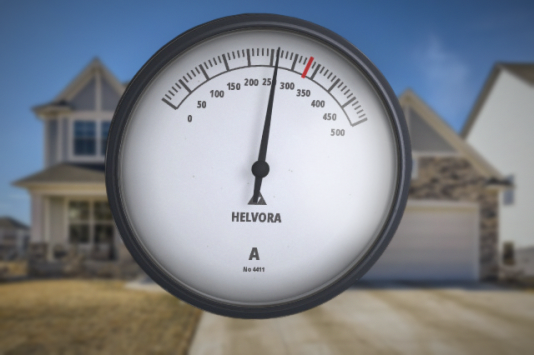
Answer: 260
